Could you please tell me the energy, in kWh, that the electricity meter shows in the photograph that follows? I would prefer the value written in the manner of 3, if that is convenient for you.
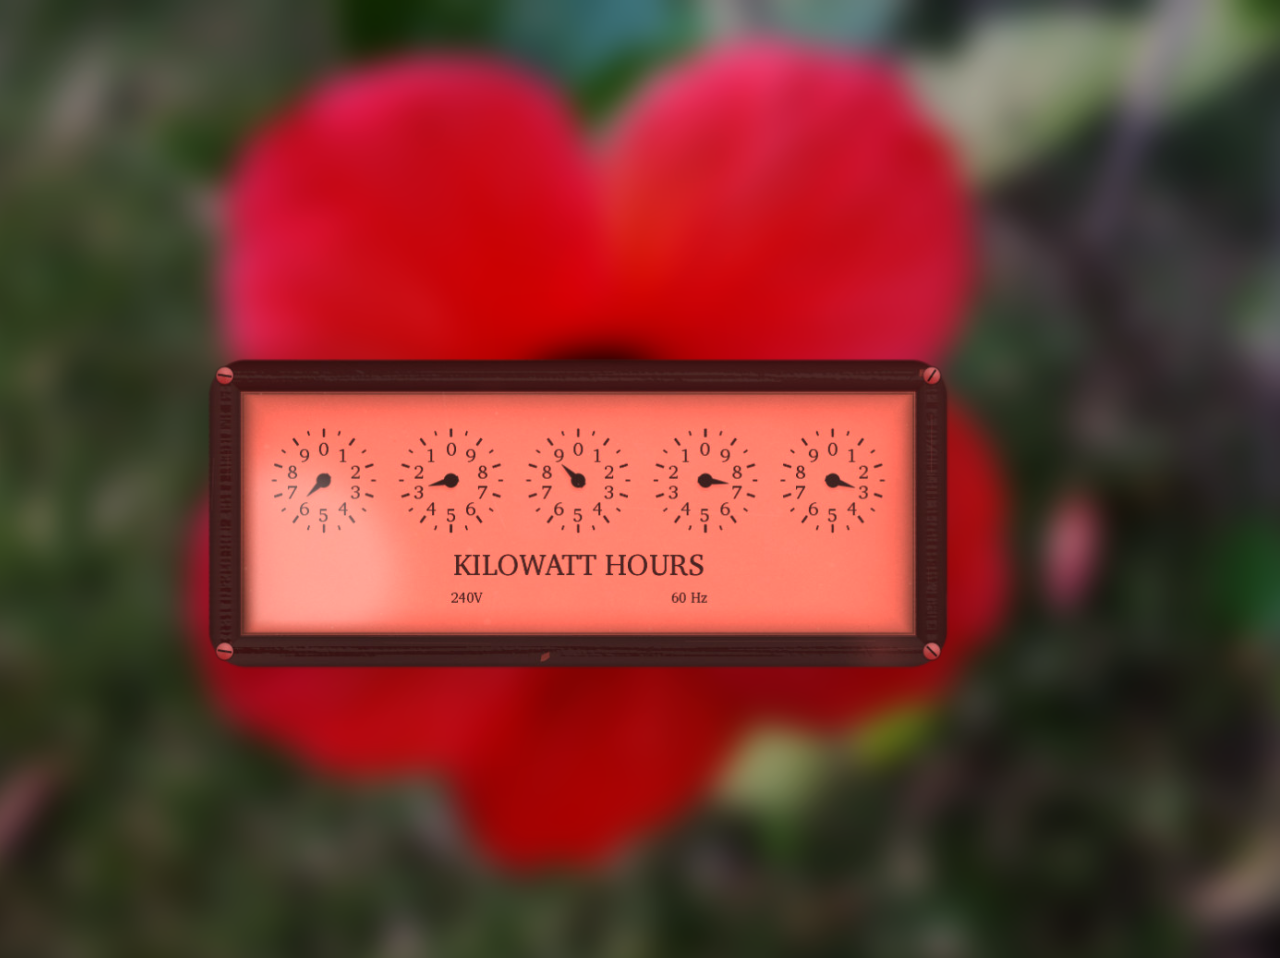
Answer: 62873
